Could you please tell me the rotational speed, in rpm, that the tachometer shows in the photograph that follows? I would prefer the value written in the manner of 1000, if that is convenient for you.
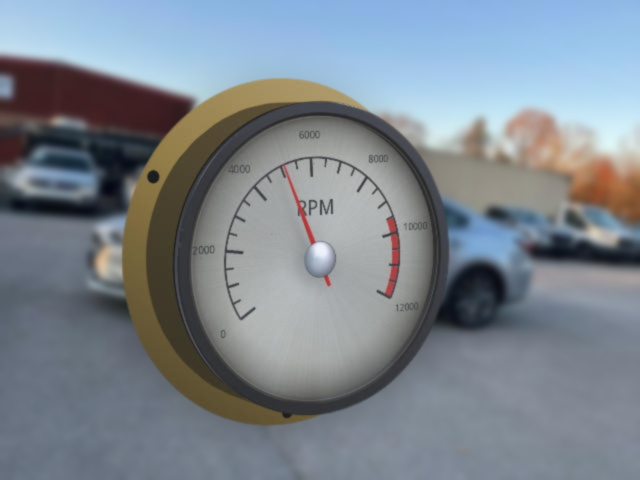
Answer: 5000
